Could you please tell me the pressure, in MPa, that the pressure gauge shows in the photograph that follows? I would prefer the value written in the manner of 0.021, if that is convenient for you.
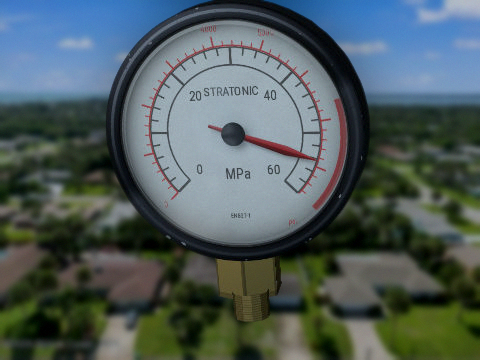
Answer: 54
